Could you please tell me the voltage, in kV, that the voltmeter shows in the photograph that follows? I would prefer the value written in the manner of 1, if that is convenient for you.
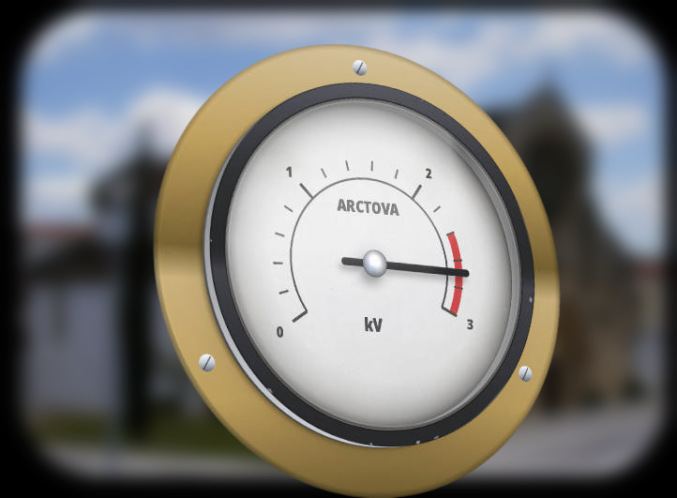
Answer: 2.7
